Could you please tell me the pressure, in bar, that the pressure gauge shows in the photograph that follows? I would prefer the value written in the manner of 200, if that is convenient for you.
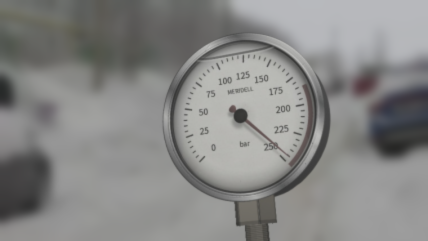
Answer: 245
